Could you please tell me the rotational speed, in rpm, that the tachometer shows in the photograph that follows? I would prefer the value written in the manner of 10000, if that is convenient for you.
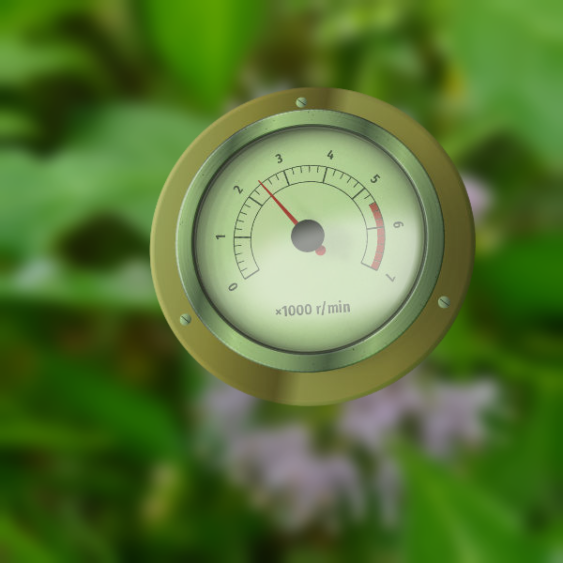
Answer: 2400
